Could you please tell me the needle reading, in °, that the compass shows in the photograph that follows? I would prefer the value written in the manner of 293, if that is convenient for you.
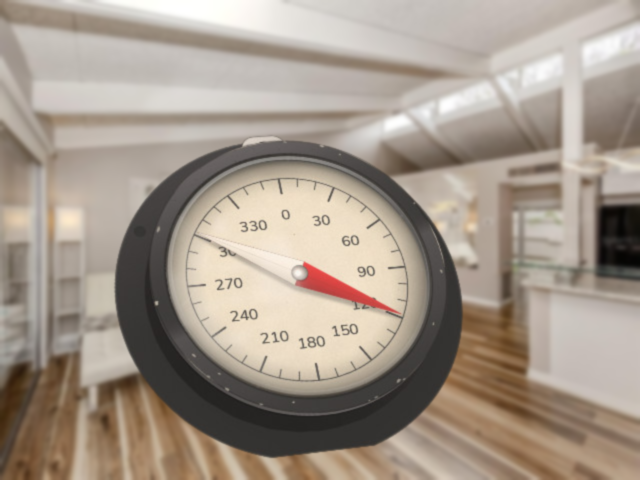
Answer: 120
